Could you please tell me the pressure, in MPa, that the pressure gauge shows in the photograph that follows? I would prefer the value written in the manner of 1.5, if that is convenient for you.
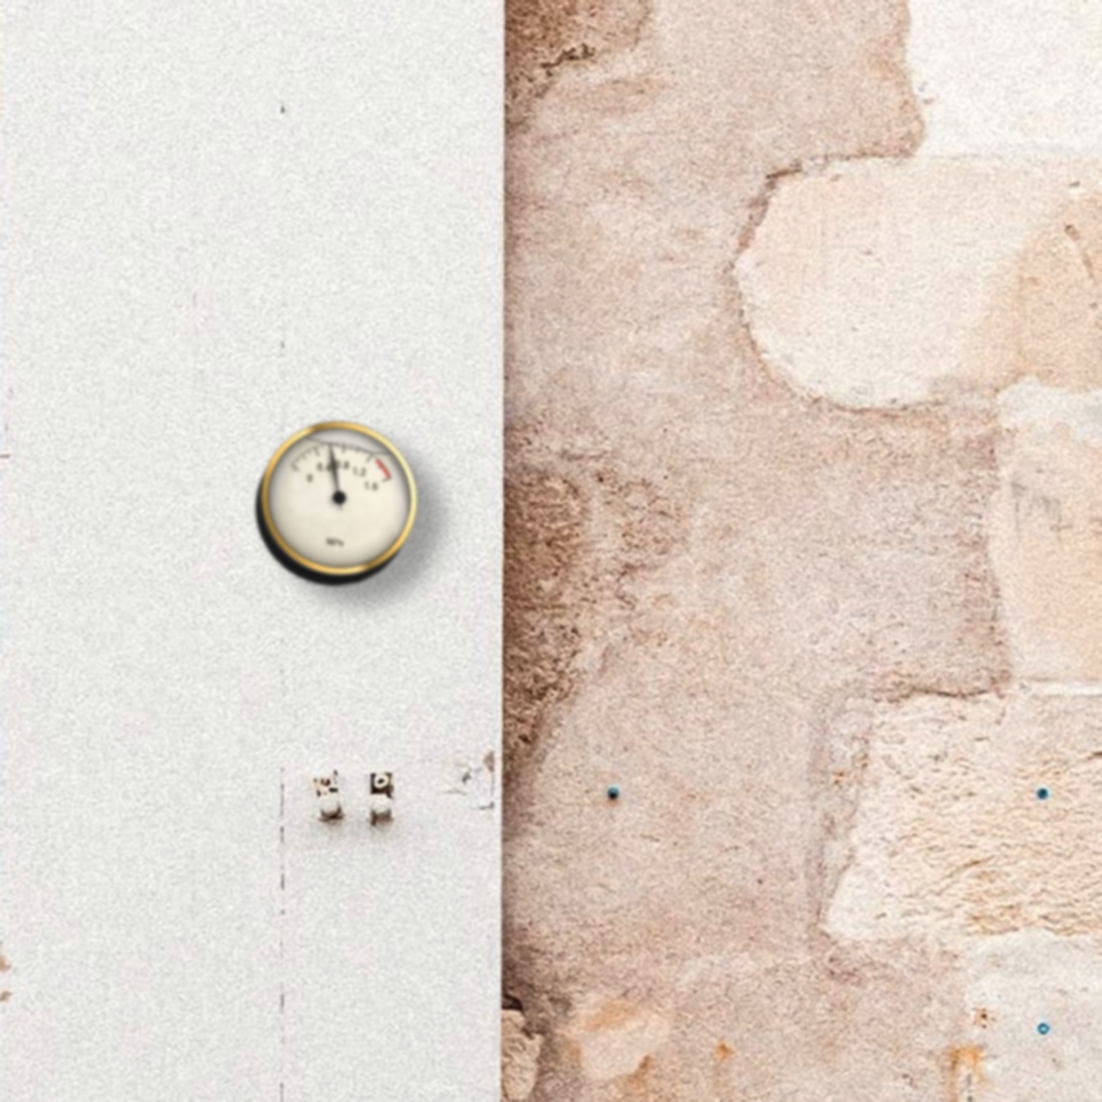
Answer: 0.6
